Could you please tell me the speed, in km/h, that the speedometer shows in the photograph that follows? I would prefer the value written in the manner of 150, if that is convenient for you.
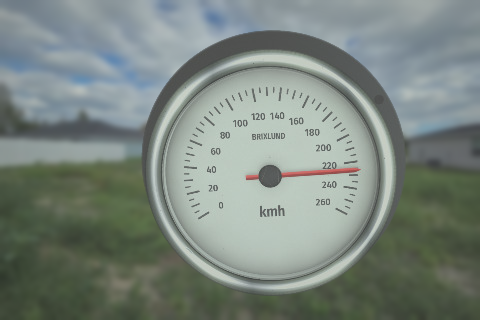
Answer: 225
